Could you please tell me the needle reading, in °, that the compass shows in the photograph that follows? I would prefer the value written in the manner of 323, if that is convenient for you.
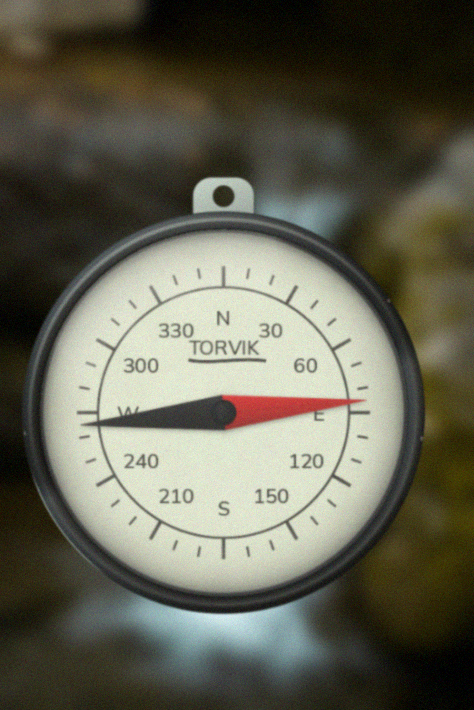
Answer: 85
